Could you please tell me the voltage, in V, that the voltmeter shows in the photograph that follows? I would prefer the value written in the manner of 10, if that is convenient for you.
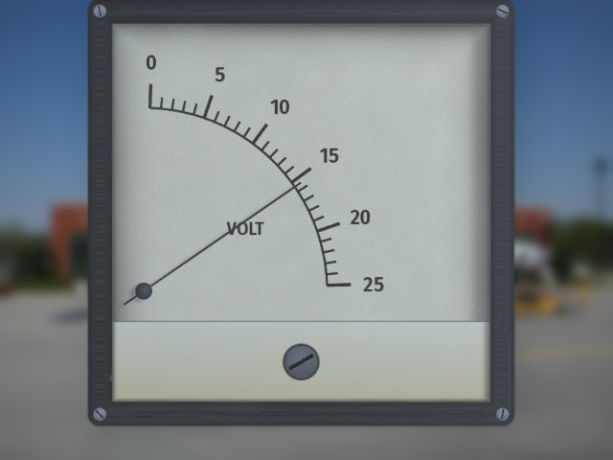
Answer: 15.5
